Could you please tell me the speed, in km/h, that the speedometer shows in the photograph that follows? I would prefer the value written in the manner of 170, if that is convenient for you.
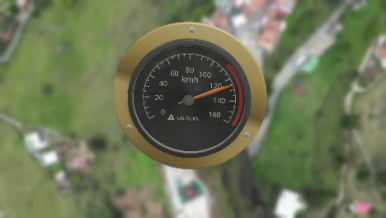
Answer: 125
